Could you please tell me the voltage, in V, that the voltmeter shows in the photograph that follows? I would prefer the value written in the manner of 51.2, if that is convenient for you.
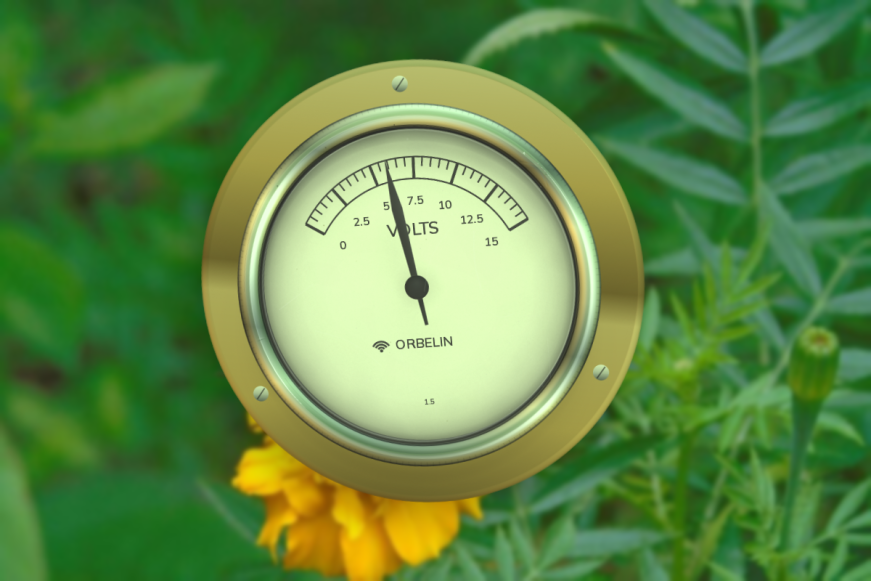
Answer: 6
